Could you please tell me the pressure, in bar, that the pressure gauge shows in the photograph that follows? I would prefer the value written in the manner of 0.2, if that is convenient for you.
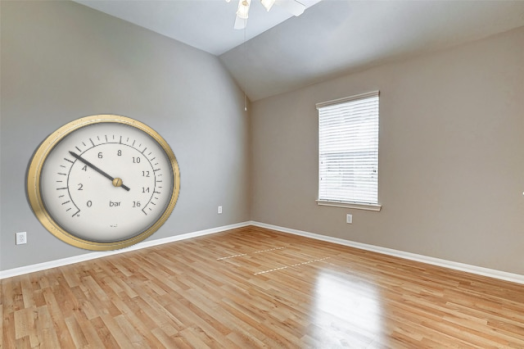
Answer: 4.5
